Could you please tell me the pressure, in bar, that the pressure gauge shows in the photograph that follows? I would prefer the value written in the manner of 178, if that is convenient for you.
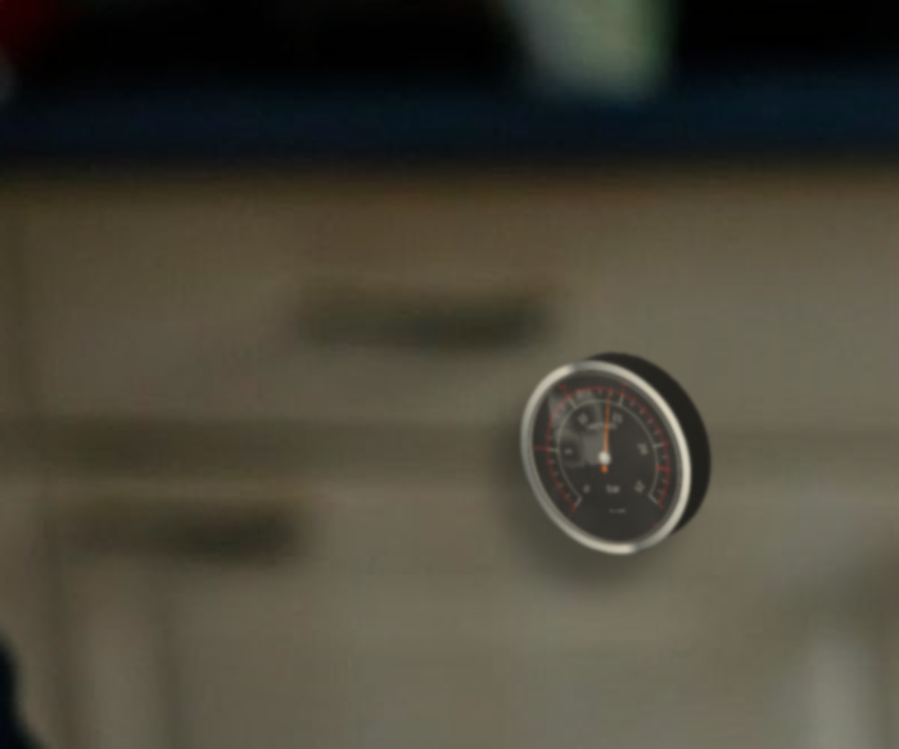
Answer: 14
